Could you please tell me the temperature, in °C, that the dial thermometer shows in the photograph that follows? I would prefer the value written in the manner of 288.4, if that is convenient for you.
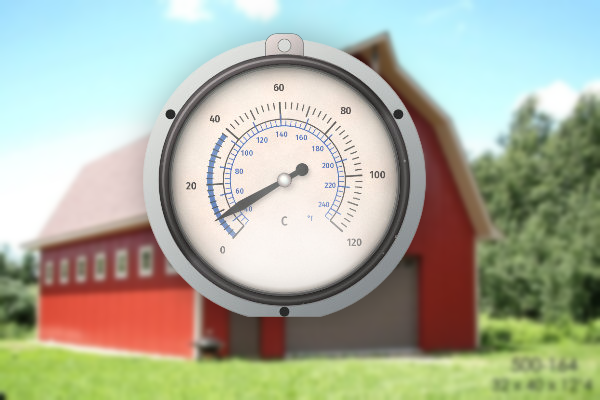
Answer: 8
